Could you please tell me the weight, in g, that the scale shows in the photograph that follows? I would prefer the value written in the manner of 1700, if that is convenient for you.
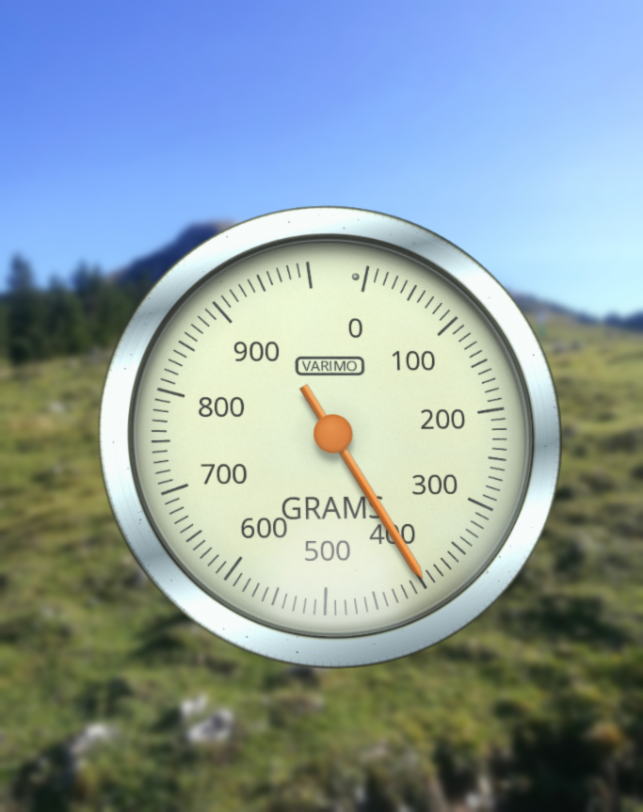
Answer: 400
